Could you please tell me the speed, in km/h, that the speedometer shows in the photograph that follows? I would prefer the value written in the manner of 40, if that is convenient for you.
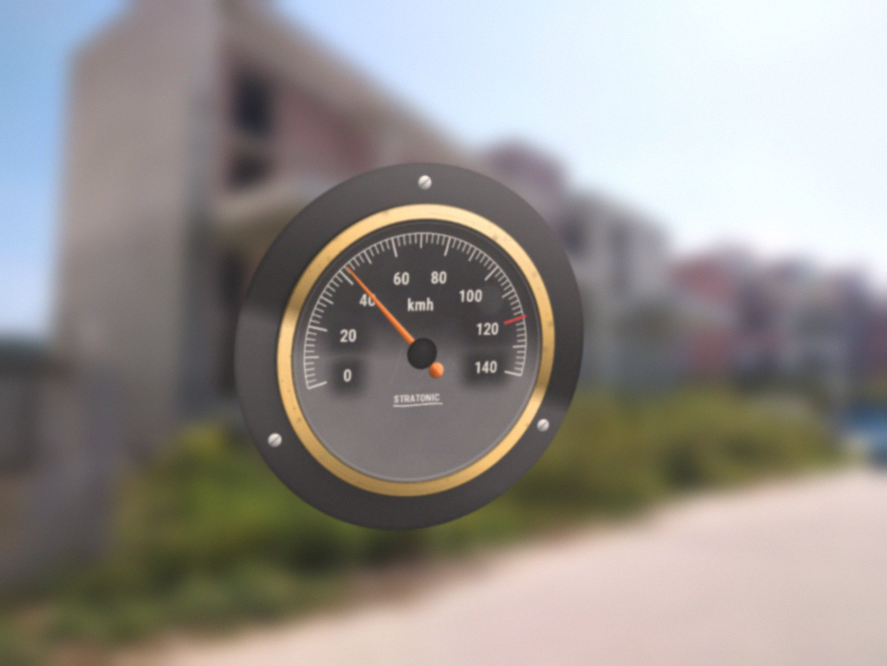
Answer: 42
